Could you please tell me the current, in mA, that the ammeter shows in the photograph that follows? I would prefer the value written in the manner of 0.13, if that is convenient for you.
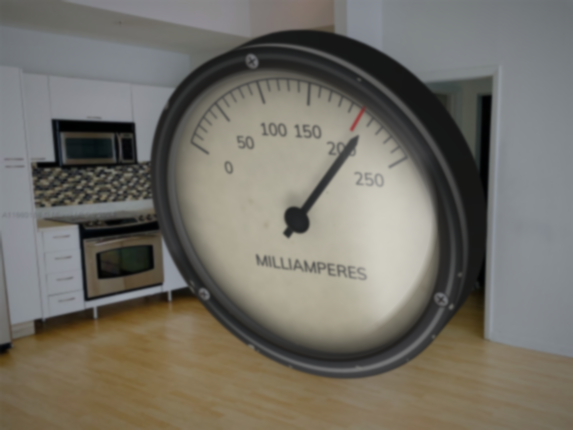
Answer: 210
